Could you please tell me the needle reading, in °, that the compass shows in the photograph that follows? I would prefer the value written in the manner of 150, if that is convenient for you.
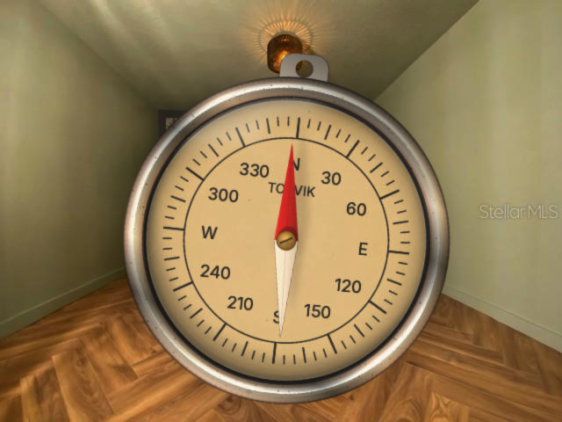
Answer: 357.5
